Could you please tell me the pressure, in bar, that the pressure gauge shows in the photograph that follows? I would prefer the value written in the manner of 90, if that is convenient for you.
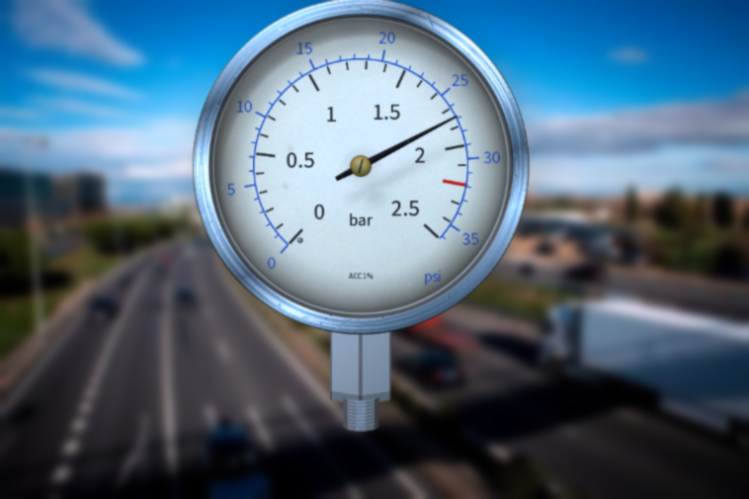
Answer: 1.85
